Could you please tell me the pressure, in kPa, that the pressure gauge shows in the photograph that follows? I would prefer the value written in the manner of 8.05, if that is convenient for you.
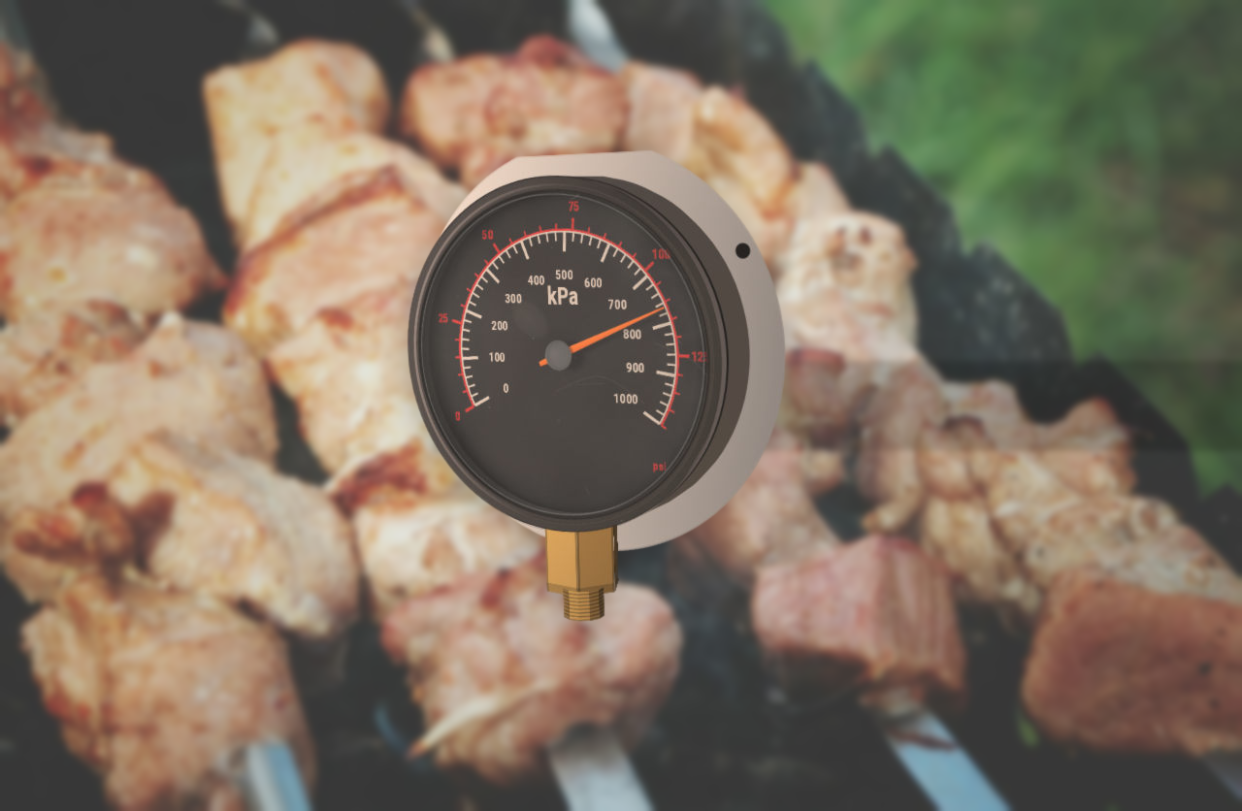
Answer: 770
